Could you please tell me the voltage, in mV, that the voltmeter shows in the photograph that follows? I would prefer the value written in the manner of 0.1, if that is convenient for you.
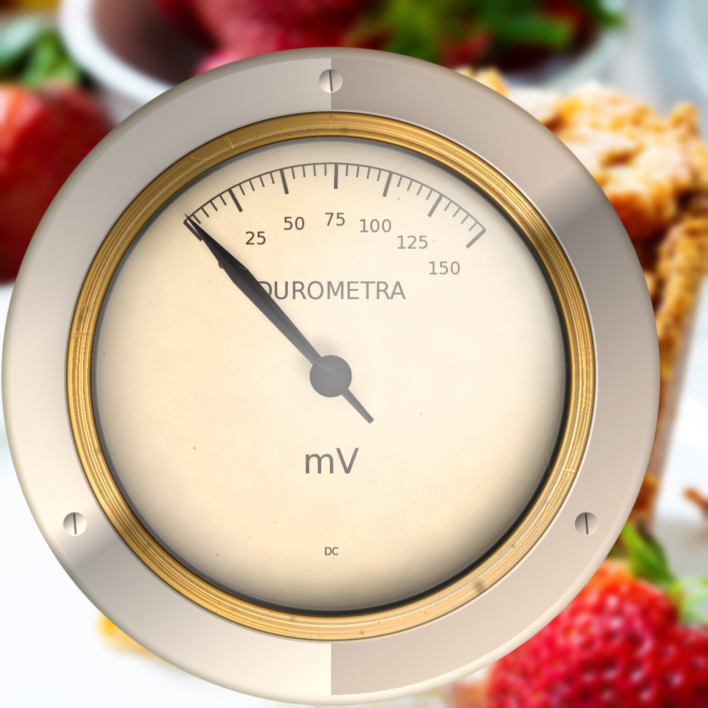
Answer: 2.5
